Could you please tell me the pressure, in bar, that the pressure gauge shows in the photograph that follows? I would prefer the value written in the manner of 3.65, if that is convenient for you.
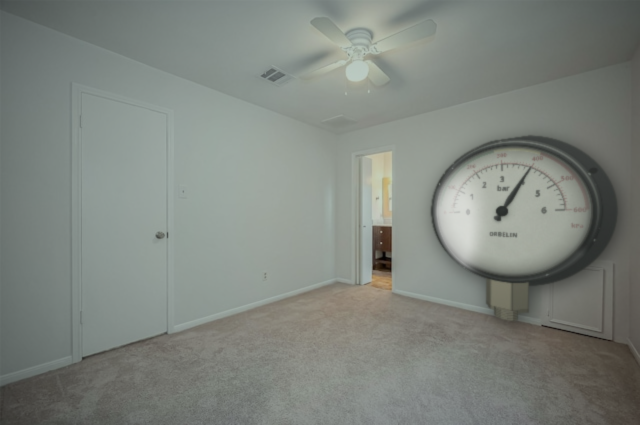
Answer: 4
